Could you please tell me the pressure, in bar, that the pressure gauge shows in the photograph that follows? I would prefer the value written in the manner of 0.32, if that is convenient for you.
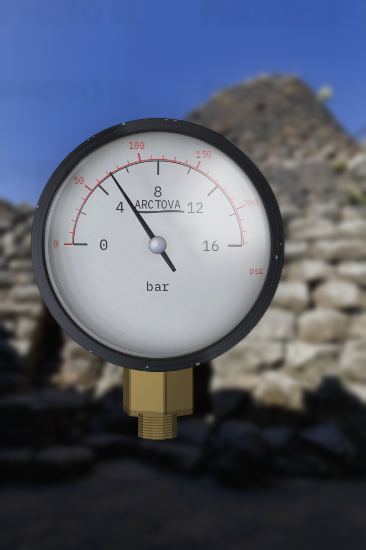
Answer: 5
